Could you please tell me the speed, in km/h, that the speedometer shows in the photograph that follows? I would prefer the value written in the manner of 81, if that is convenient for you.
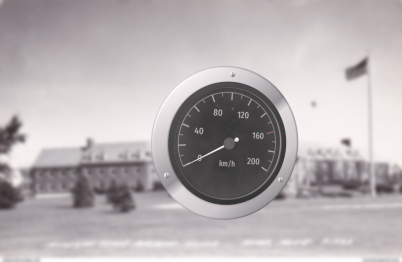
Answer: 0
